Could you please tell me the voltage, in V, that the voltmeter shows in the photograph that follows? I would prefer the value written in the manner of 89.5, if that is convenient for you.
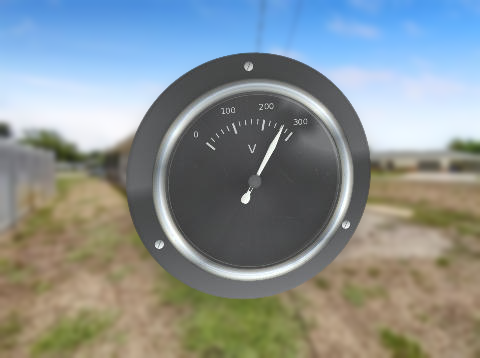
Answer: 260
